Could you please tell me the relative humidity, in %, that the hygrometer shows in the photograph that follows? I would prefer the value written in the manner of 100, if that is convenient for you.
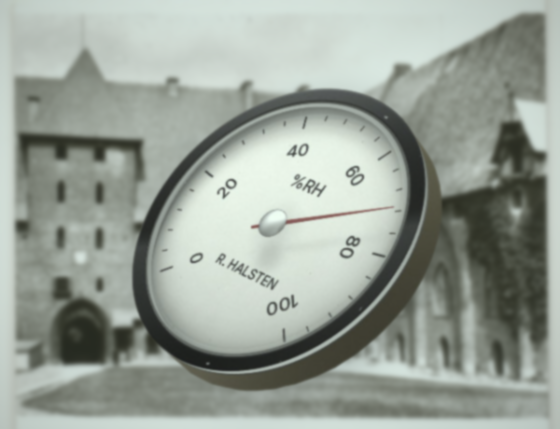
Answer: 72
